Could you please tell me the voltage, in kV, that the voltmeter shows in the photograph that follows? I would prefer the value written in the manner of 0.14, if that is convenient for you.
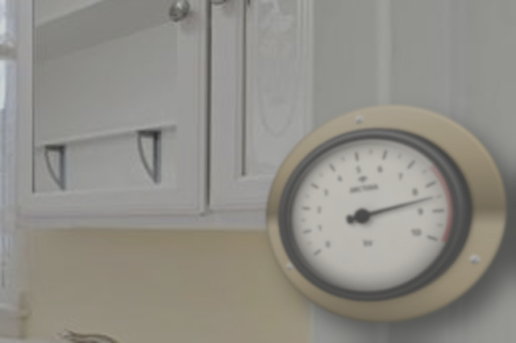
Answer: 8.5
